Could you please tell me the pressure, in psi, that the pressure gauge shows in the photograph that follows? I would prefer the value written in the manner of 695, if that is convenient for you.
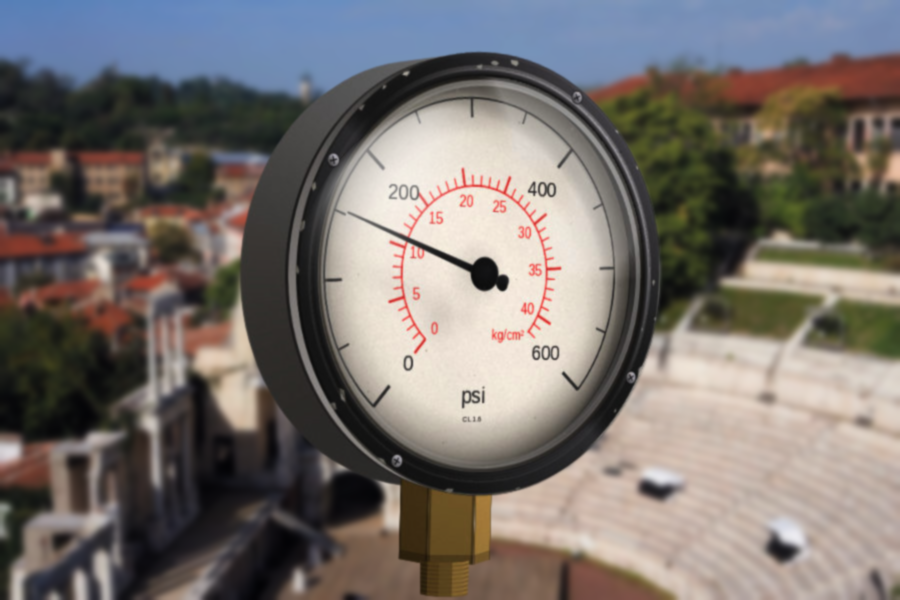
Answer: 150
